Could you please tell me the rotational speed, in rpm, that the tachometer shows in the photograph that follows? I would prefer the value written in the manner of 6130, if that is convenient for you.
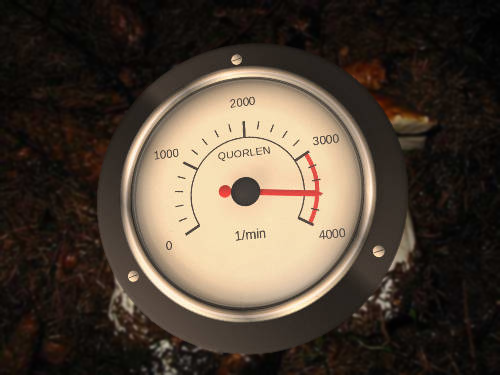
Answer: 3600
